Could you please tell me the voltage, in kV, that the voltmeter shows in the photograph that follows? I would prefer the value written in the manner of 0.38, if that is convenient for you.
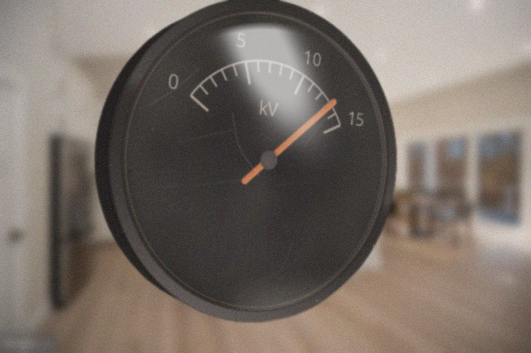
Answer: 13
